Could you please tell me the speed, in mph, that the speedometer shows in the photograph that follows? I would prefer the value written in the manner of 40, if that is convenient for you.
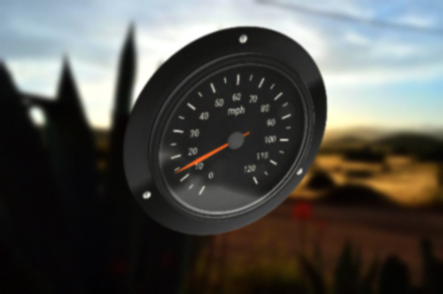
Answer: 15
